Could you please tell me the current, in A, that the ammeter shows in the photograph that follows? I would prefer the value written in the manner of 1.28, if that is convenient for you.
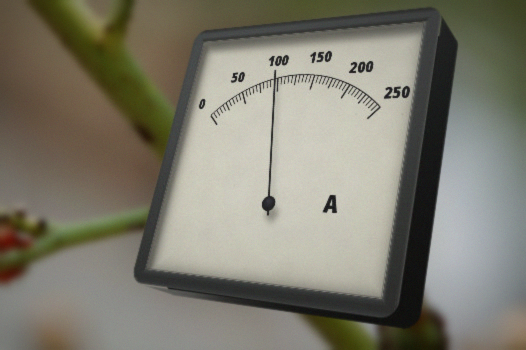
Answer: 100
